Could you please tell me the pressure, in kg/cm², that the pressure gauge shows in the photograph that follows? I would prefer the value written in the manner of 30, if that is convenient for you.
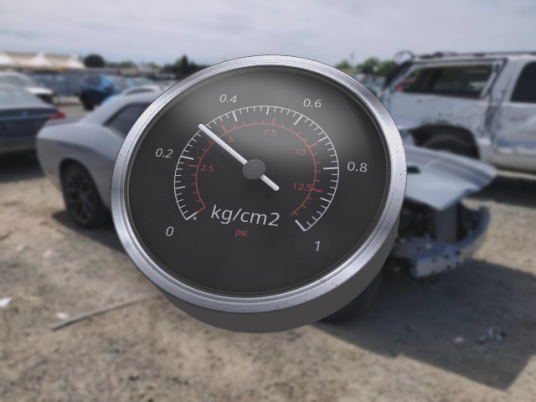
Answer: 0.3
